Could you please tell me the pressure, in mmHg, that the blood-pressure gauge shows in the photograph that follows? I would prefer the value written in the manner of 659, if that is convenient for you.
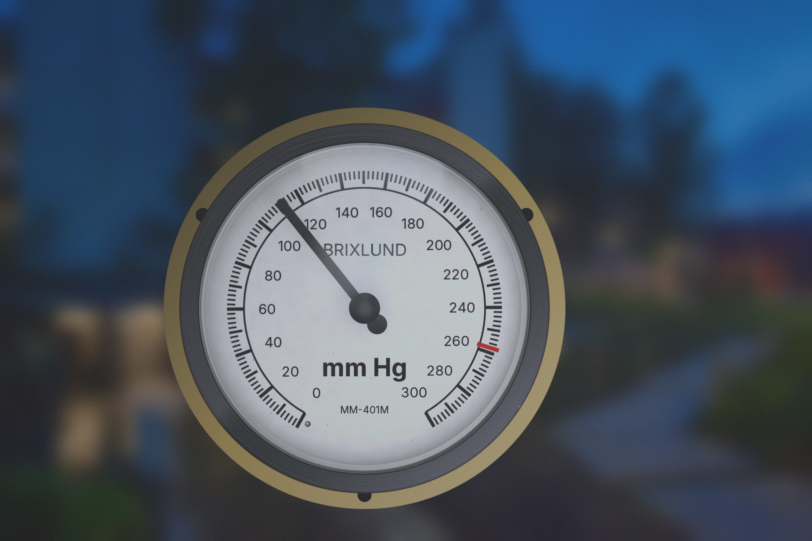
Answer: 112
